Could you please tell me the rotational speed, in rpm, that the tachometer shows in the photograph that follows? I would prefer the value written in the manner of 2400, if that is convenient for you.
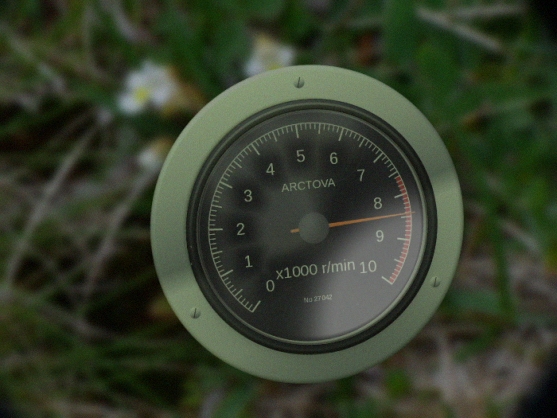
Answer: 8400
